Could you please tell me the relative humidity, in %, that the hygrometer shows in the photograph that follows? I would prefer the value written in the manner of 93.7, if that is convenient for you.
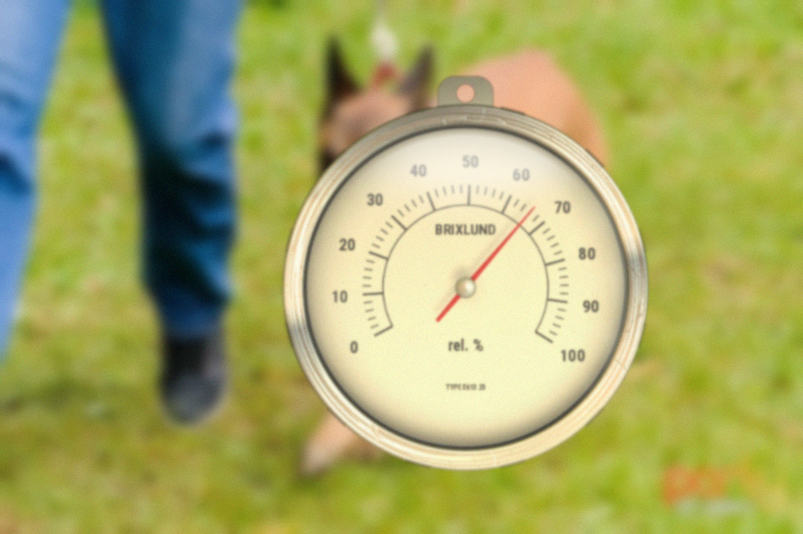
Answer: 66
